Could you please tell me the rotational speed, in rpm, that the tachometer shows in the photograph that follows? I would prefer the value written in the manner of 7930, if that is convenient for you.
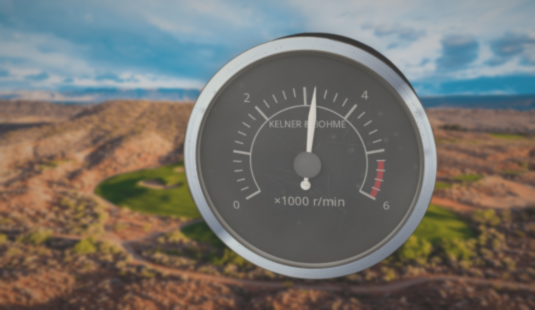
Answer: 3200
